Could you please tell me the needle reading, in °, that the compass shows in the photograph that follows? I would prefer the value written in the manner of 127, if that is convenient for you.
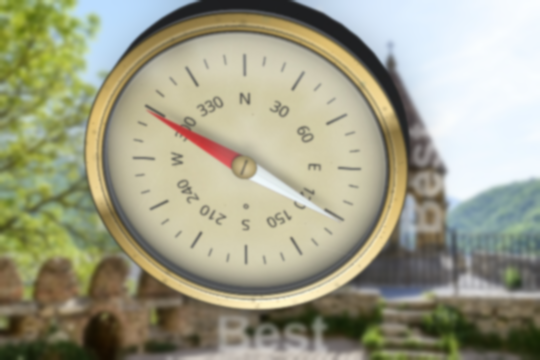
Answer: 300
